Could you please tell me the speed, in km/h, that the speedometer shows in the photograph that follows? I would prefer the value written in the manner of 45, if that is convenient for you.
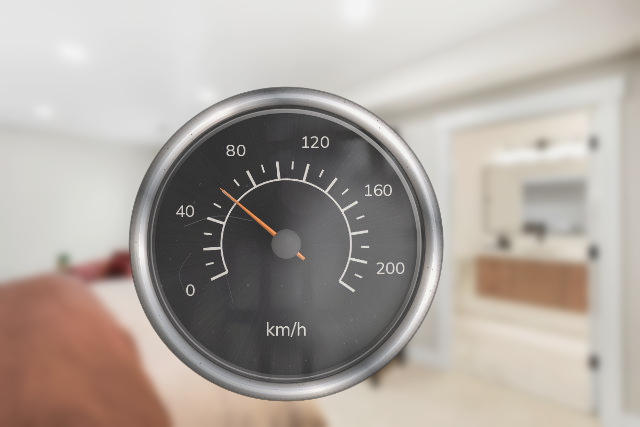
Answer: 60
